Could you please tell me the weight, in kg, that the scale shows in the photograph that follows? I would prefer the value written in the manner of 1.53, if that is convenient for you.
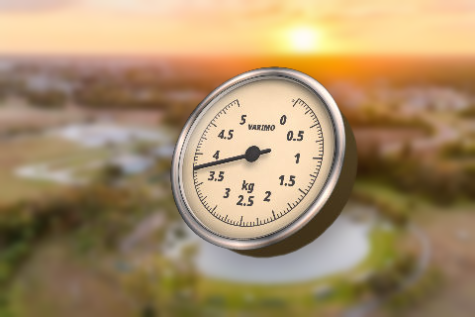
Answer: 3.75
